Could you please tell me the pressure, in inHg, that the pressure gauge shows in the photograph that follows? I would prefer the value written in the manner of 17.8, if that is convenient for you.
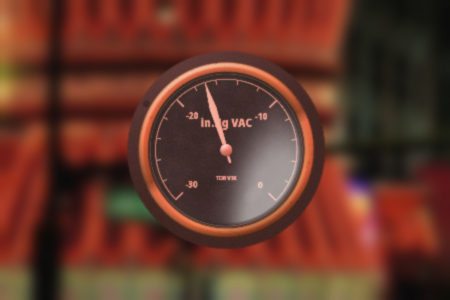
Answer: -17
